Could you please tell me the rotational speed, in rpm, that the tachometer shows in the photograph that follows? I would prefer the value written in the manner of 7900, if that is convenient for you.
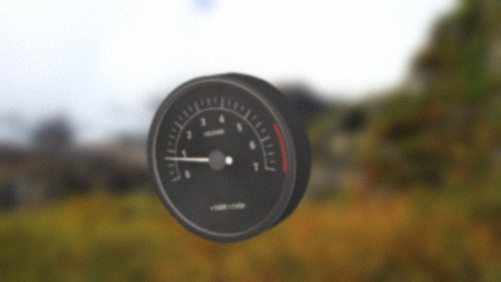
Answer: 750
